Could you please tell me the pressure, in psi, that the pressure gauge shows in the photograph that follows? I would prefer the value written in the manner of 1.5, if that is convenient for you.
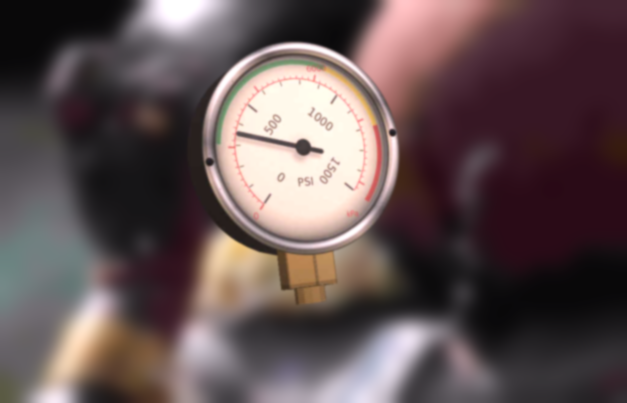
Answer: 350
